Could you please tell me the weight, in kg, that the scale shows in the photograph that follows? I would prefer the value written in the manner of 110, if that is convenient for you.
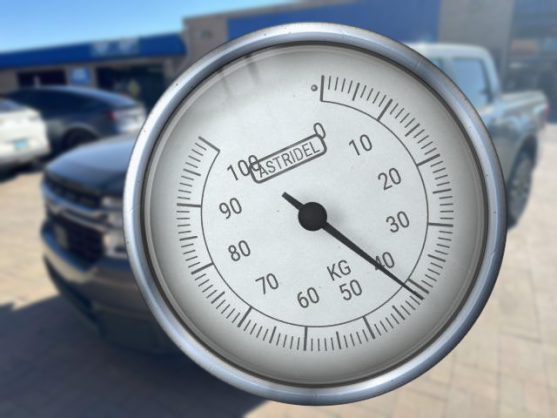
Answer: 41
